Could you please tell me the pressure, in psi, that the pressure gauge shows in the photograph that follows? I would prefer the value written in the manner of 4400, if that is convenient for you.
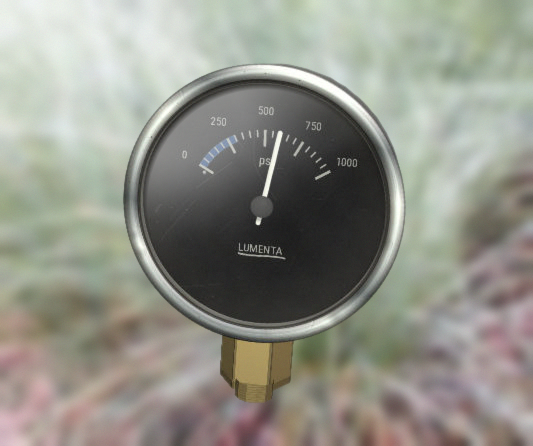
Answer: 600
